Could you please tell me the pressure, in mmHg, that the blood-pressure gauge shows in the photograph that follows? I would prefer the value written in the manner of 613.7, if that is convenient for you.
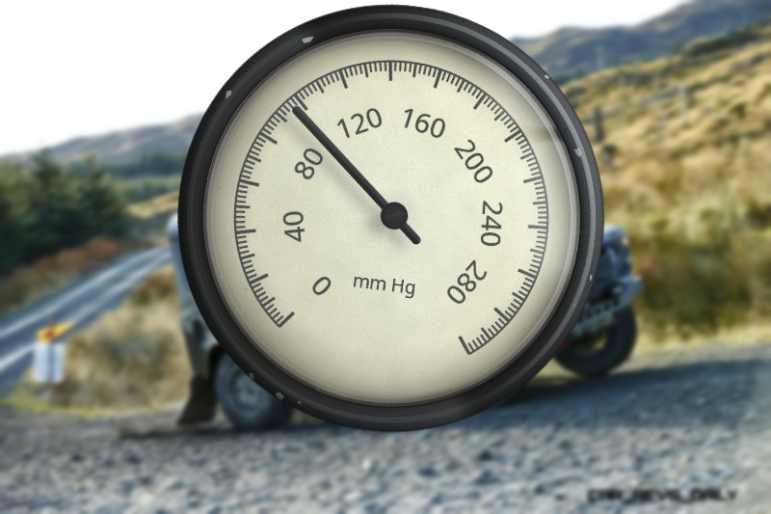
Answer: 96
